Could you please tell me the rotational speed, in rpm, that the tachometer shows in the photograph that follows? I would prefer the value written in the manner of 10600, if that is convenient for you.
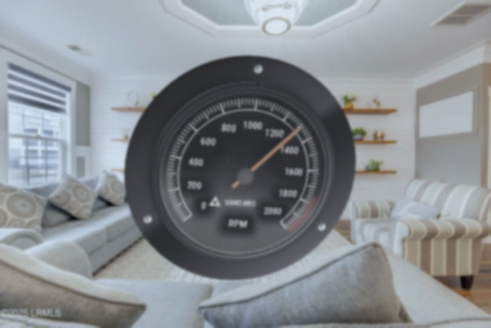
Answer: 1300
